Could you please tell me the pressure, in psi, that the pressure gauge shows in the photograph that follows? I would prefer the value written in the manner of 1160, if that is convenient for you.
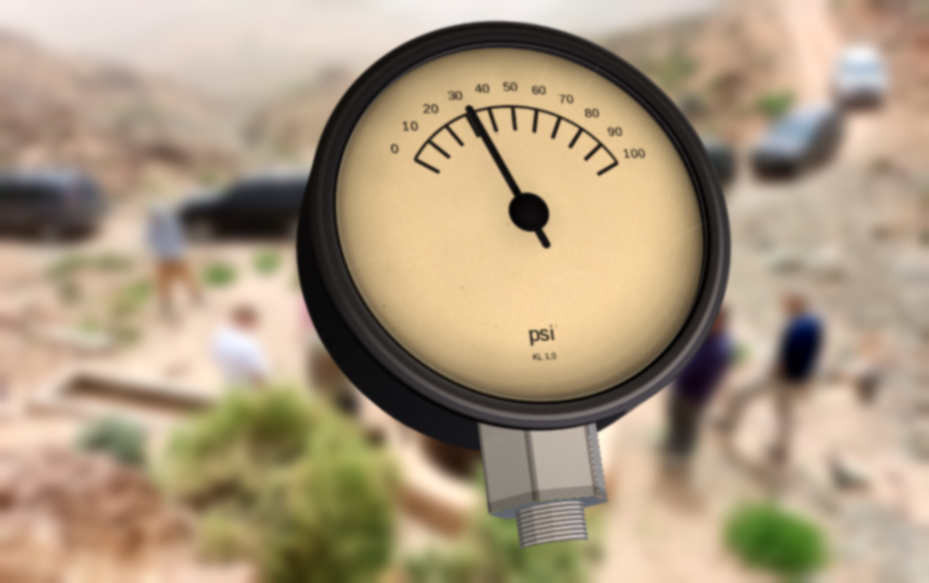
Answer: 30
